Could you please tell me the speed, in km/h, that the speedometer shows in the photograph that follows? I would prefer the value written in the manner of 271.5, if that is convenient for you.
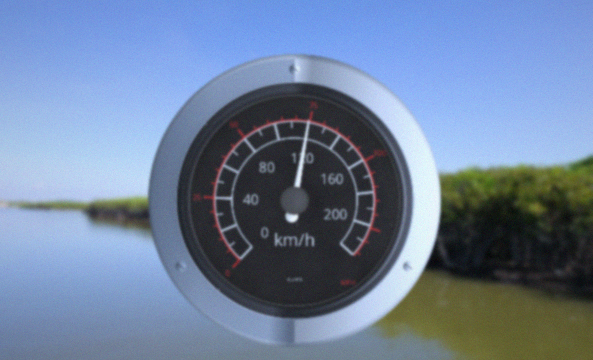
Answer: 120
